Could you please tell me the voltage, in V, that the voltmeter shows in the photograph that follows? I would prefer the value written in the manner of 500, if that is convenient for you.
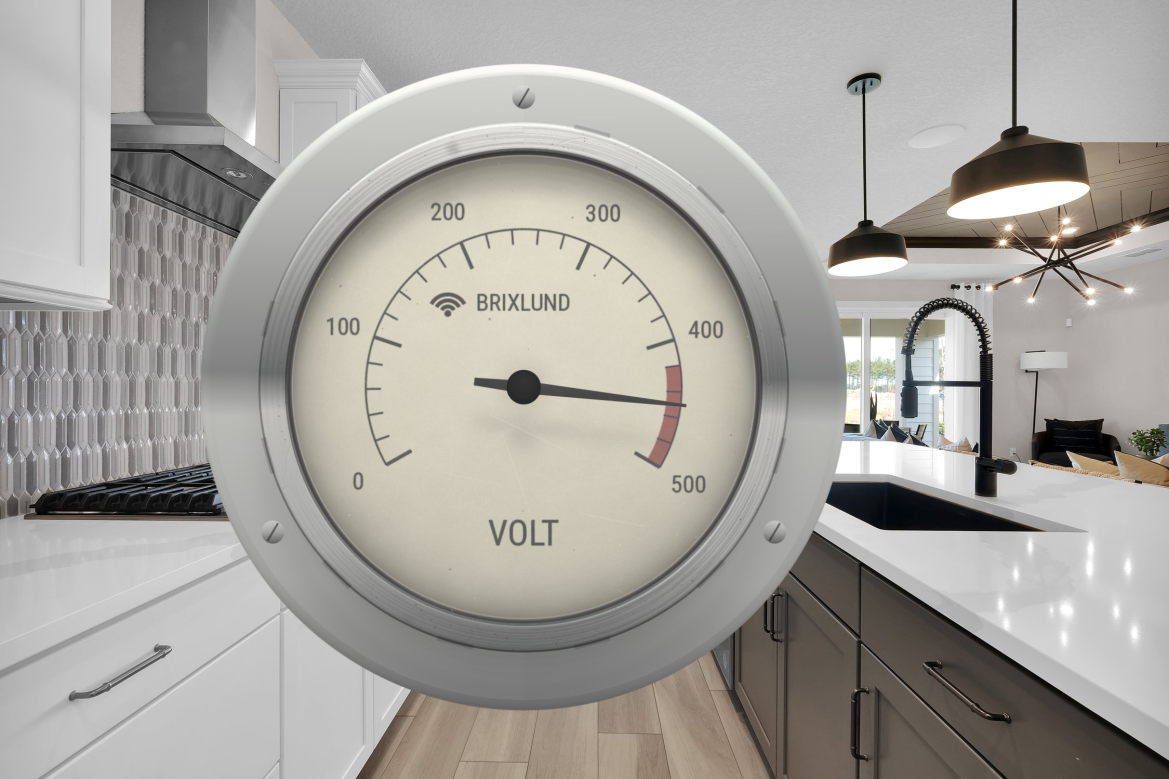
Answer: 450
